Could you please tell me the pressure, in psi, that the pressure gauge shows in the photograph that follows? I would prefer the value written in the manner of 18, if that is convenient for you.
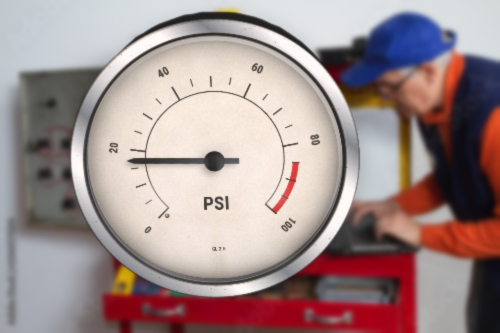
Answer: 17.5
